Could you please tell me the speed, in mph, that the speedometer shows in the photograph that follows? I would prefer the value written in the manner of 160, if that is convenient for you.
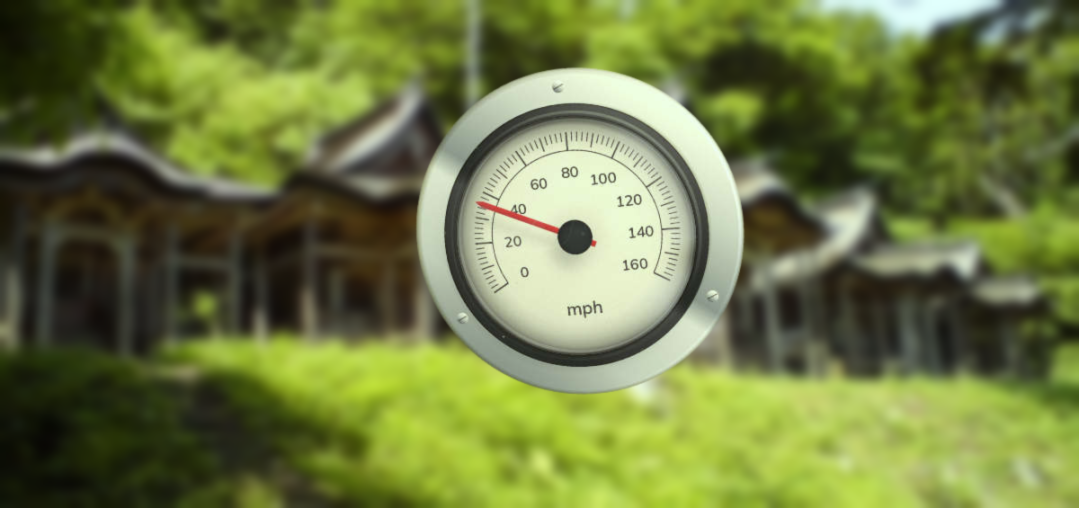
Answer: 36
